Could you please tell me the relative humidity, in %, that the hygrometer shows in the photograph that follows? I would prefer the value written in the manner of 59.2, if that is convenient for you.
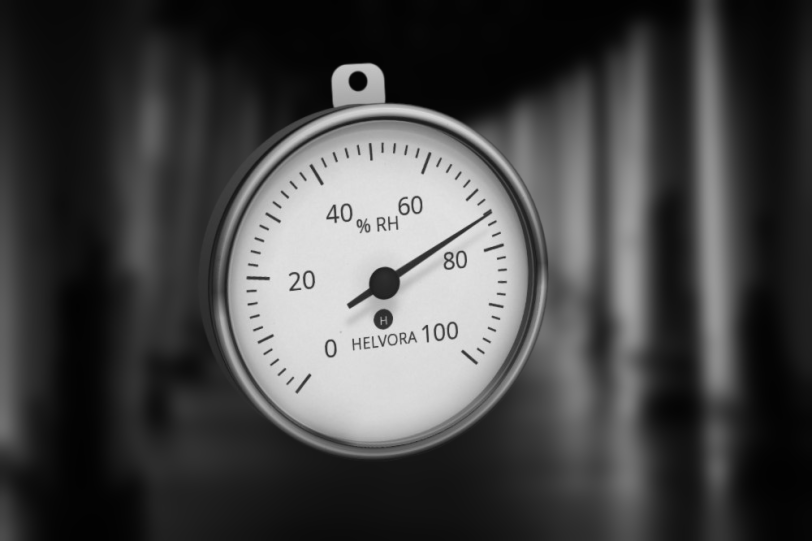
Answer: 74
